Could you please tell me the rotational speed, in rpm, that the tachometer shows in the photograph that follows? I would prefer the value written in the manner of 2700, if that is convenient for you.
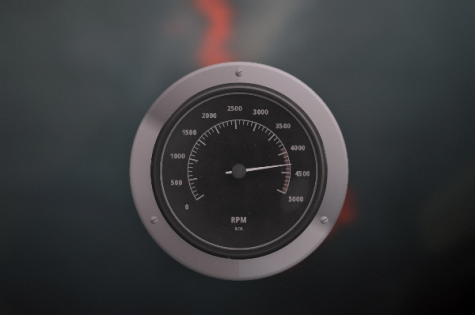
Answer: 4300
